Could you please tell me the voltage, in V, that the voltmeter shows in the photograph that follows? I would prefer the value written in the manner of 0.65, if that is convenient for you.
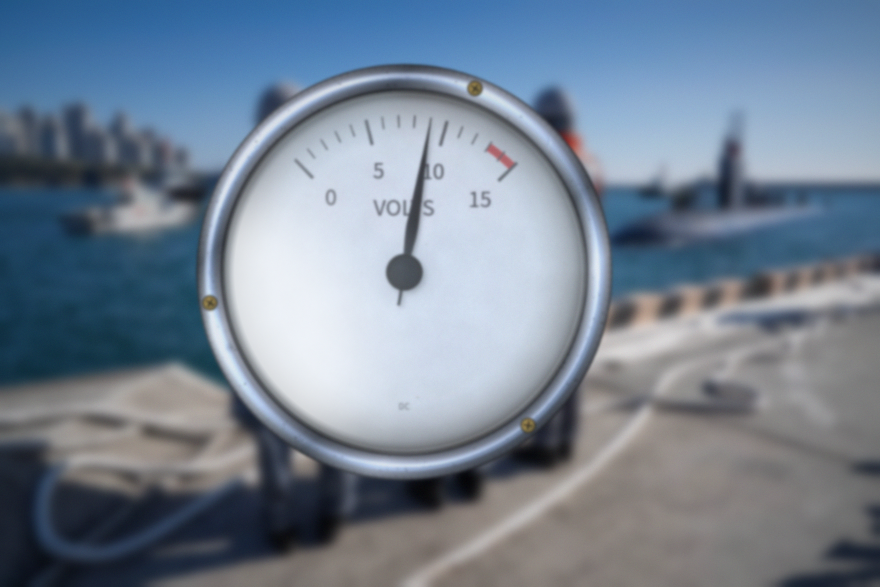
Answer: 9
